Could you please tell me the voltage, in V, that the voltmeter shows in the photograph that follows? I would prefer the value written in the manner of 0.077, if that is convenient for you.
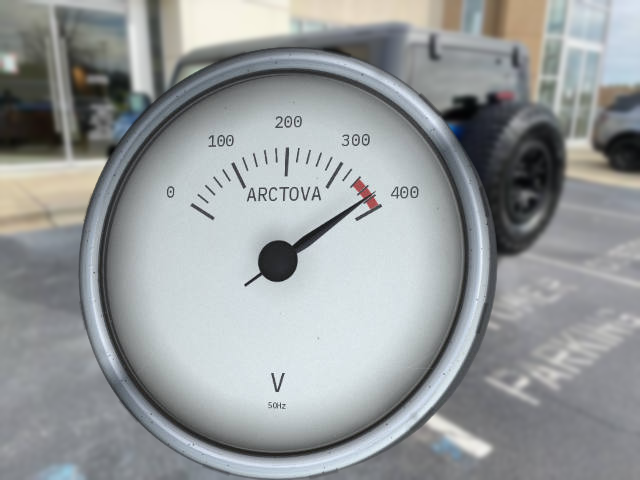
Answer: 380
